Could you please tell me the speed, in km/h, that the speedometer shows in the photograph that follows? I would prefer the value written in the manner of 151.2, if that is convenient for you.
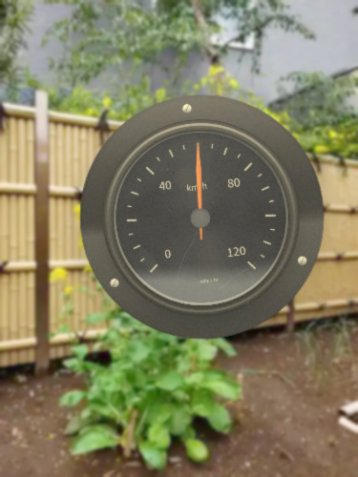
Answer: 60
